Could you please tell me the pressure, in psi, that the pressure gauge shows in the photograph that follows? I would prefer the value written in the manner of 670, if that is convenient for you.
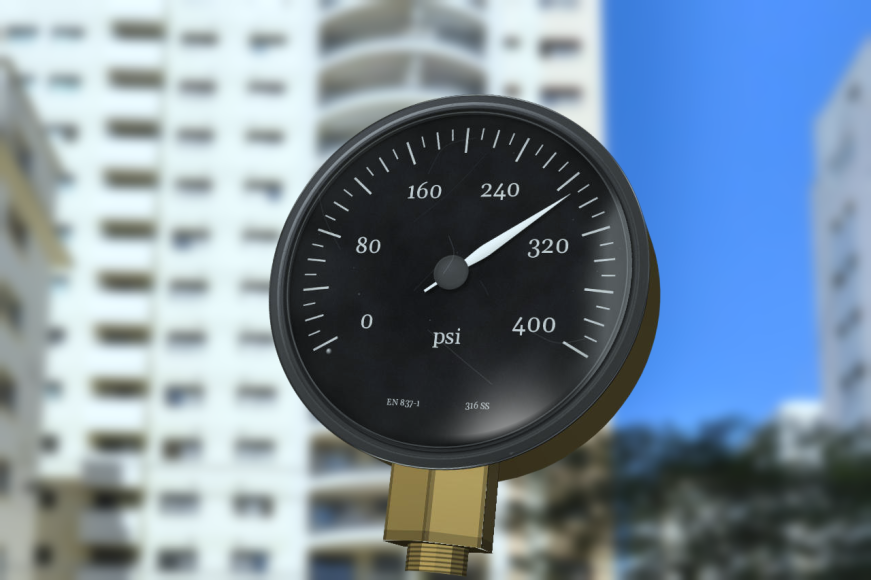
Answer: 290
